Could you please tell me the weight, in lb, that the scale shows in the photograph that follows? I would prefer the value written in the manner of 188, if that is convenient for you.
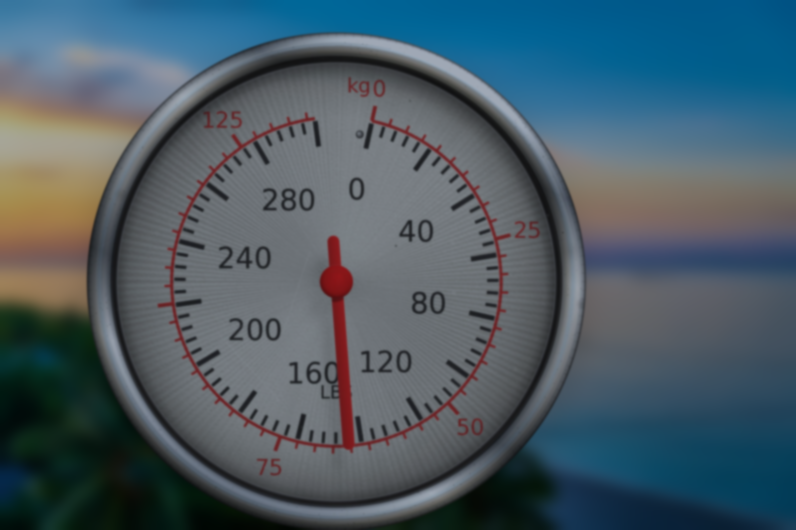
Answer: 144
